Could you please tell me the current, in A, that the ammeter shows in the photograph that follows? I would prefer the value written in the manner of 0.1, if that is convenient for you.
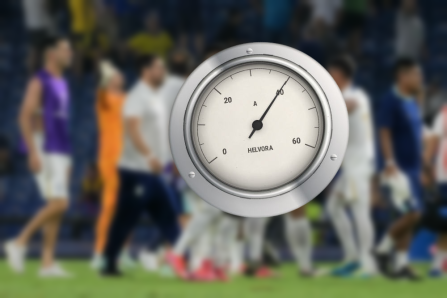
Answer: 40
